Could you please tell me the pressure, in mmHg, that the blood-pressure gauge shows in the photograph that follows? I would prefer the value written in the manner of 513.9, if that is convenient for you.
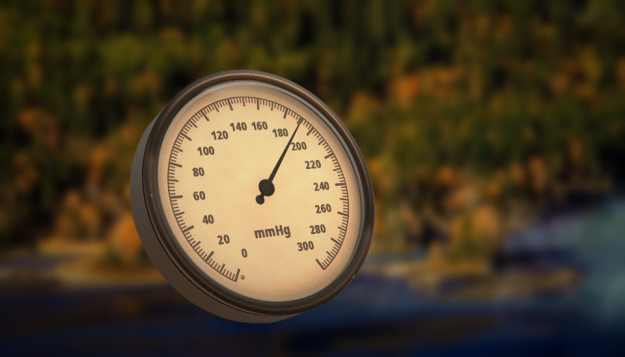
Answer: 190
